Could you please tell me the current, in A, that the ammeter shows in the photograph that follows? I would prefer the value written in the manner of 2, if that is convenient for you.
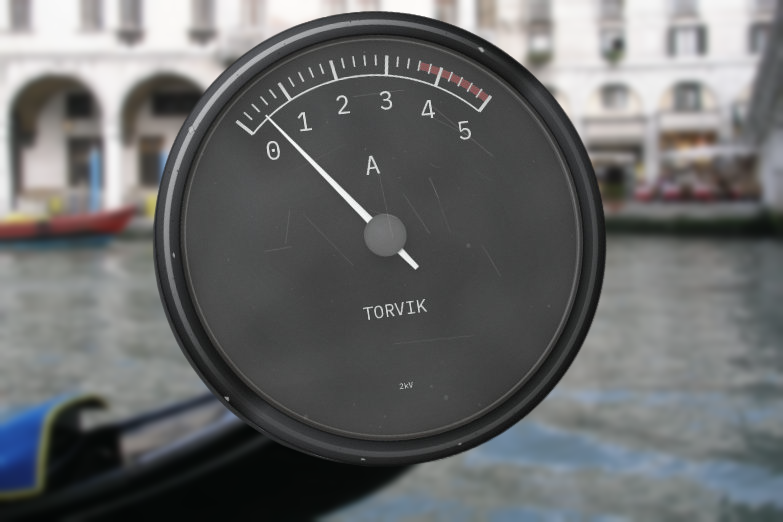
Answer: 0.4
